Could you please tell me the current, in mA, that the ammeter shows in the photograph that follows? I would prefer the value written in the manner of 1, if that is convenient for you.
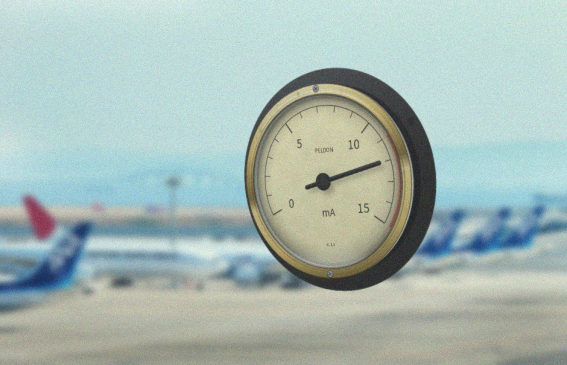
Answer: 12
